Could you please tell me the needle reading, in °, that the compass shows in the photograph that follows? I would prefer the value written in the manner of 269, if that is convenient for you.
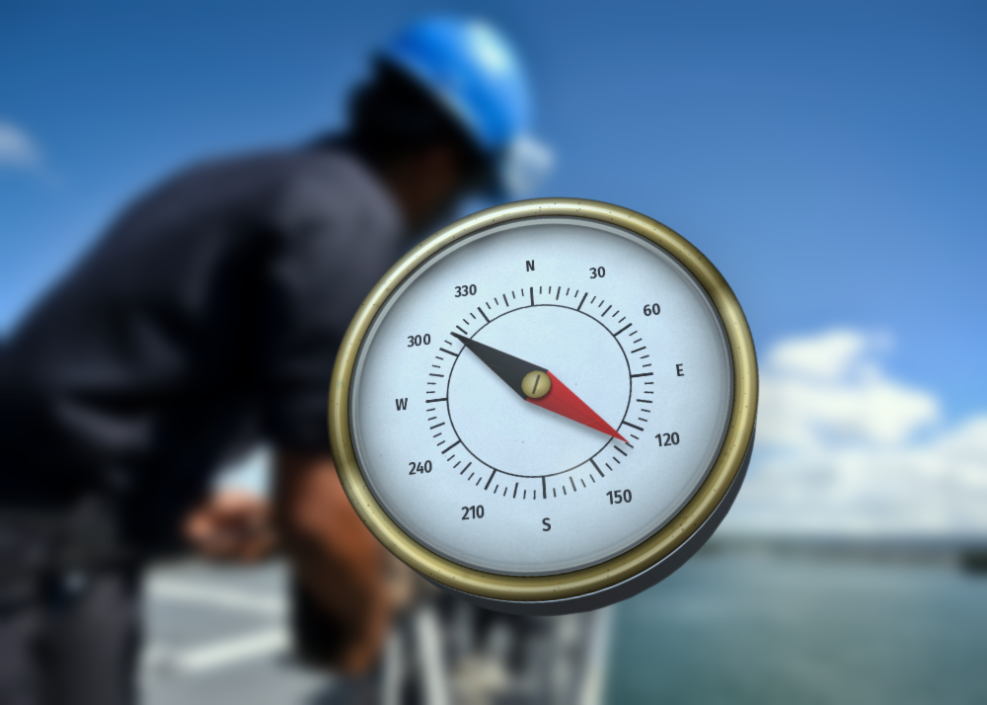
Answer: 130
